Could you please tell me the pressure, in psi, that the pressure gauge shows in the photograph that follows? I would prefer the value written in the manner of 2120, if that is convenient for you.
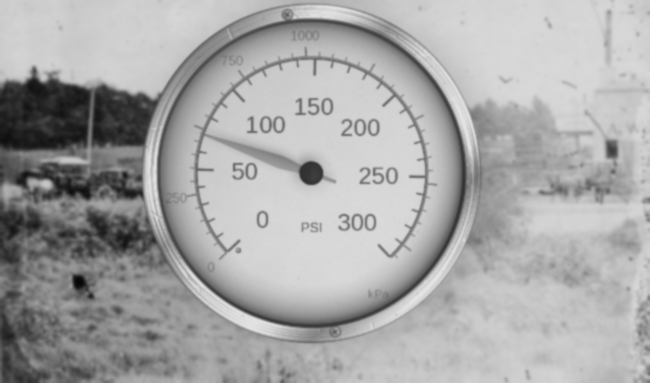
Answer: 70
